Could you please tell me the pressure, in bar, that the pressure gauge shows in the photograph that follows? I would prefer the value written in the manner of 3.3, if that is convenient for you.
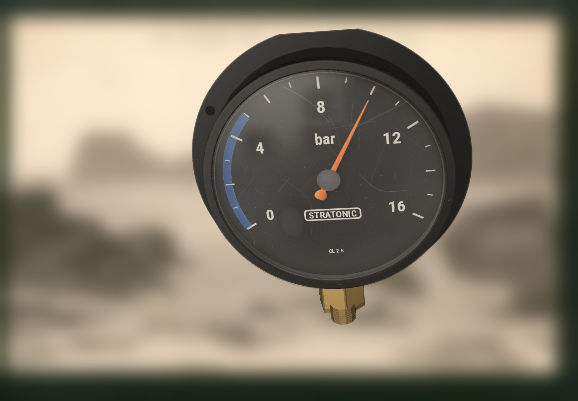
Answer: 10
